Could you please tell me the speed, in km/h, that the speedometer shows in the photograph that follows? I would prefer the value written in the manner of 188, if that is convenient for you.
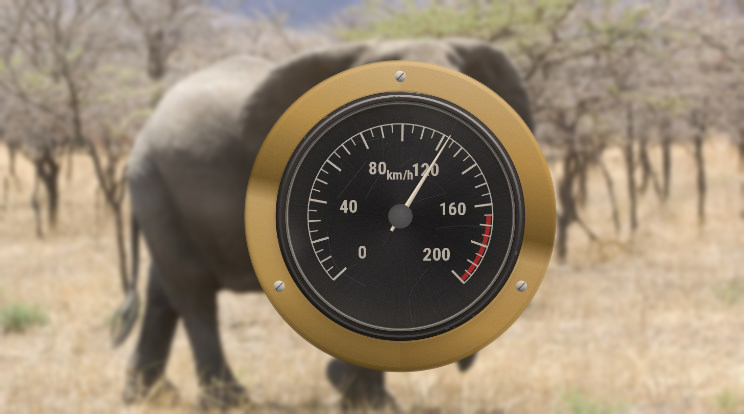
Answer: 122.5
